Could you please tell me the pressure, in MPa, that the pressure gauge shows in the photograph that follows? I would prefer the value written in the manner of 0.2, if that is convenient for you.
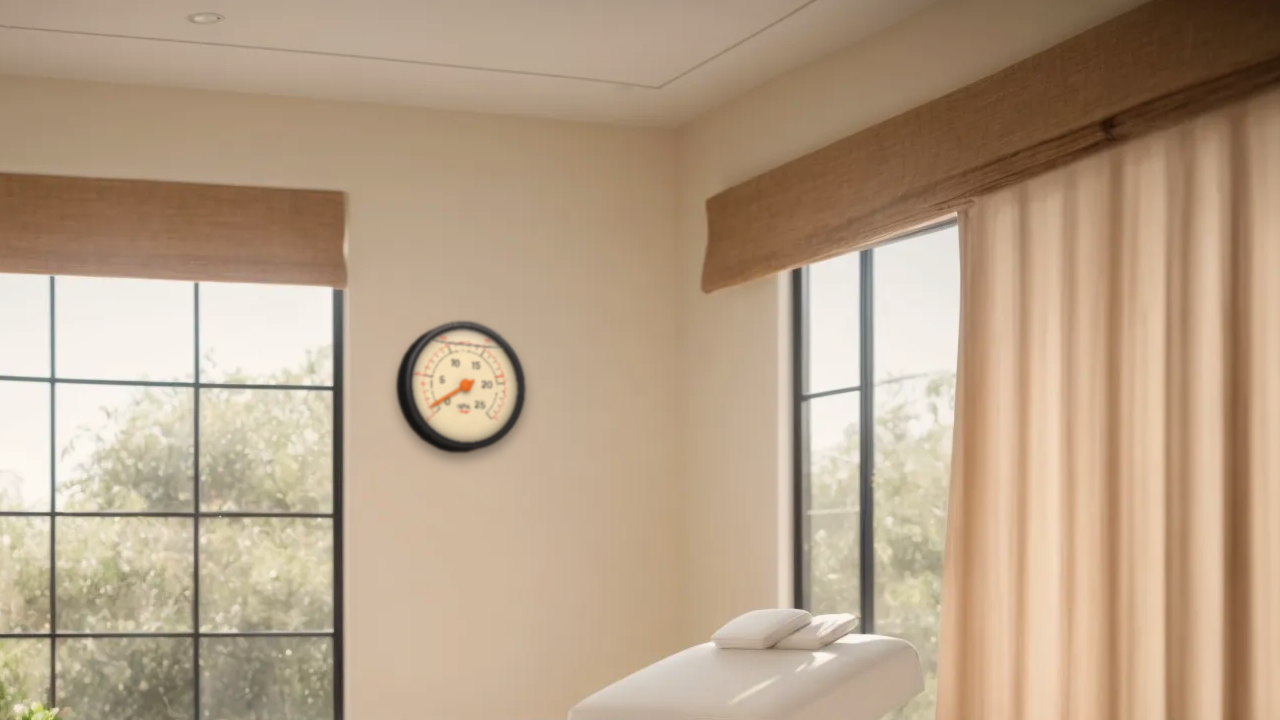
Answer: 1
